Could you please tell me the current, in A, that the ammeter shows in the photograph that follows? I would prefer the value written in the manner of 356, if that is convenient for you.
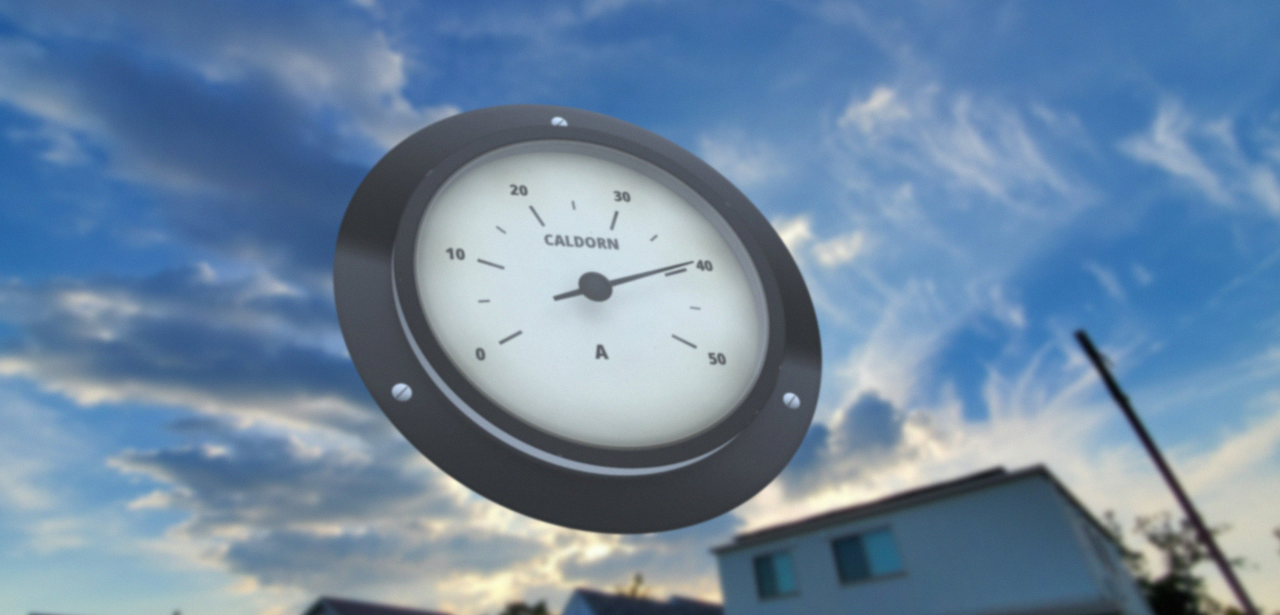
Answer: 40
